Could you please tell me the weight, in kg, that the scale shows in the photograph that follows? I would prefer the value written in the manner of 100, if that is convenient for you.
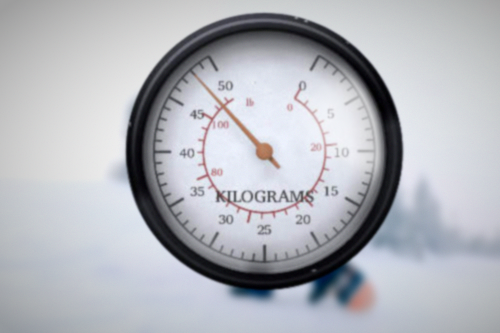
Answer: 48
